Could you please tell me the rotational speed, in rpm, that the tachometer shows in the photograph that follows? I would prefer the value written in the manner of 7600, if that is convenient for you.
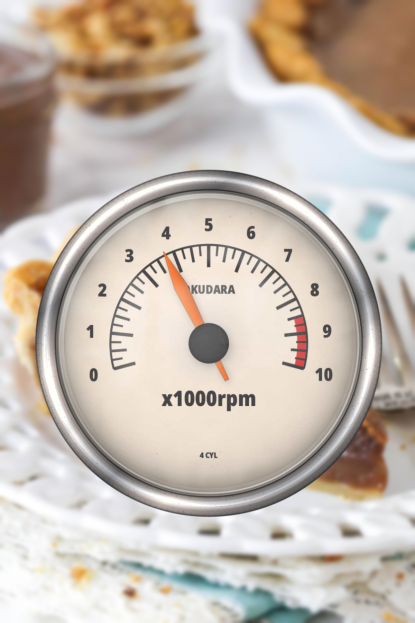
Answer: 3750
